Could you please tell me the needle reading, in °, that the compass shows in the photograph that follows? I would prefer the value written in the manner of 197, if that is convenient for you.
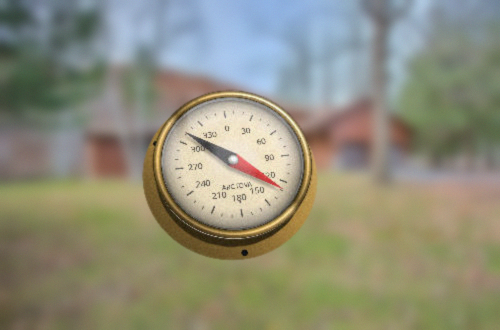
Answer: 130
